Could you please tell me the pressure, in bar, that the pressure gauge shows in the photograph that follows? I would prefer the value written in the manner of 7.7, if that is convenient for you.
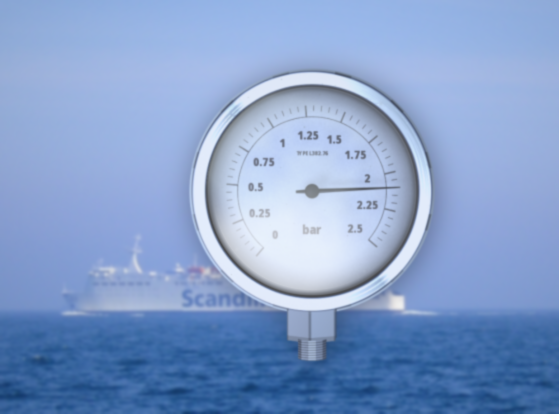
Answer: 2.1
